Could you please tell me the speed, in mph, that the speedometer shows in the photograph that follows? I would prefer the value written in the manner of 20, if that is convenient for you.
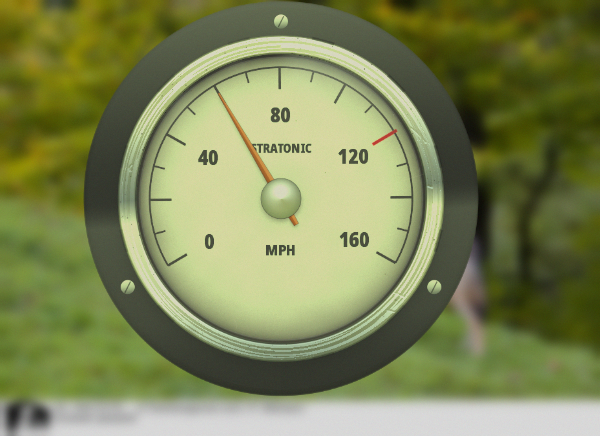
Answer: 60
